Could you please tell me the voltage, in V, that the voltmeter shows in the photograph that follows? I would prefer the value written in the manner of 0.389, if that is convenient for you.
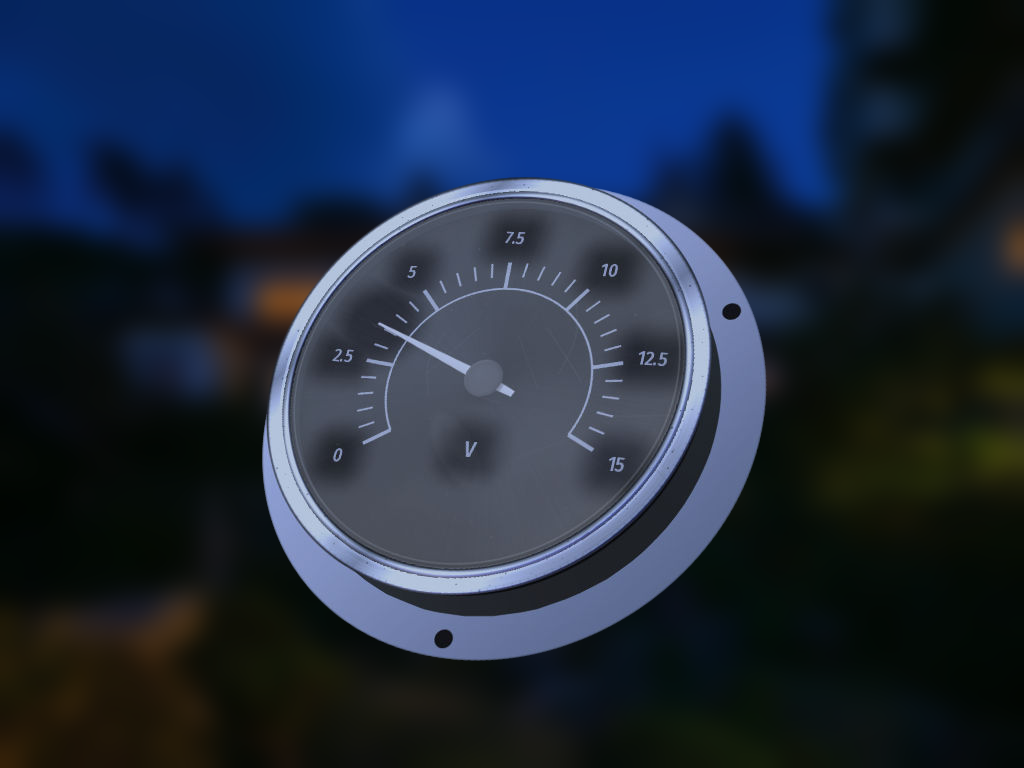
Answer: 3.5
